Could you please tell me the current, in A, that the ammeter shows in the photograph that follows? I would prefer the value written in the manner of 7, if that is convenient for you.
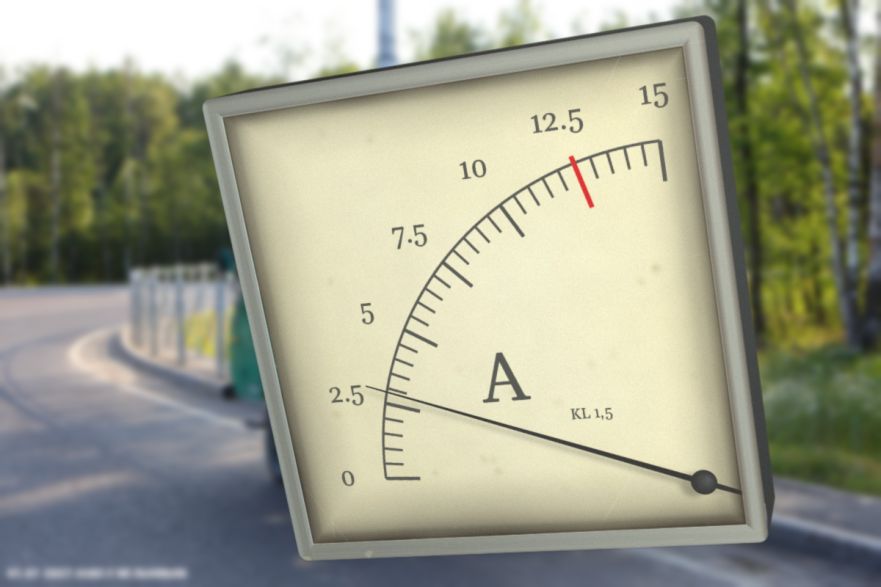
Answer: 3
